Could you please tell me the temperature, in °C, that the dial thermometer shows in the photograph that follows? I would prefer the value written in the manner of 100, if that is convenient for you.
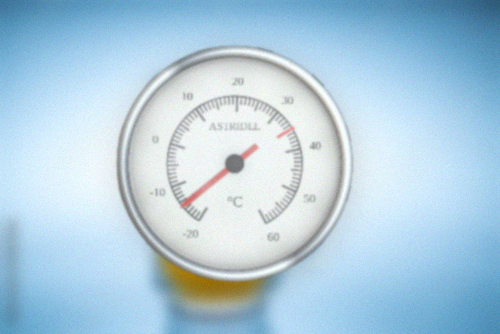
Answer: -15
